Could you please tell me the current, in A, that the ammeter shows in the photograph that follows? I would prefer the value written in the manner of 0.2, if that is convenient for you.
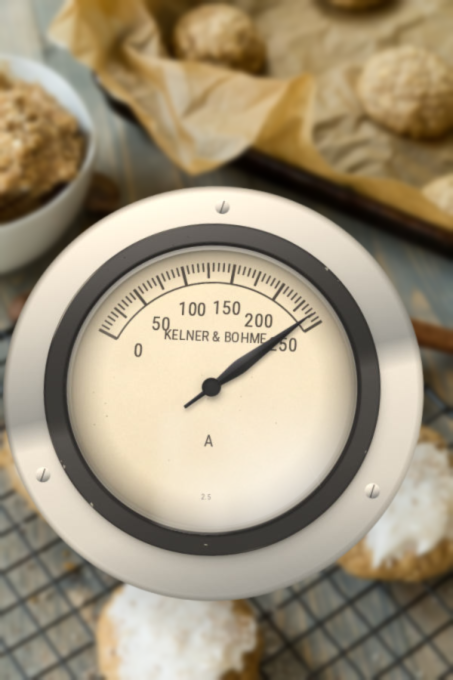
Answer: 240
